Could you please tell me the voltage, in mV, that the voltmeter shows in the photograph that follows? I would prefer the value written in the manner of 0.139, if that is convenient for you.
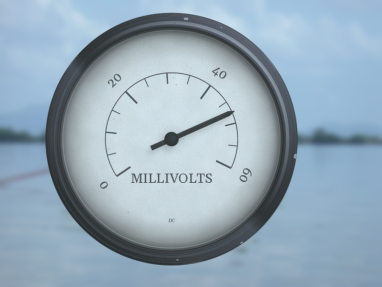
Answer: 47.5
